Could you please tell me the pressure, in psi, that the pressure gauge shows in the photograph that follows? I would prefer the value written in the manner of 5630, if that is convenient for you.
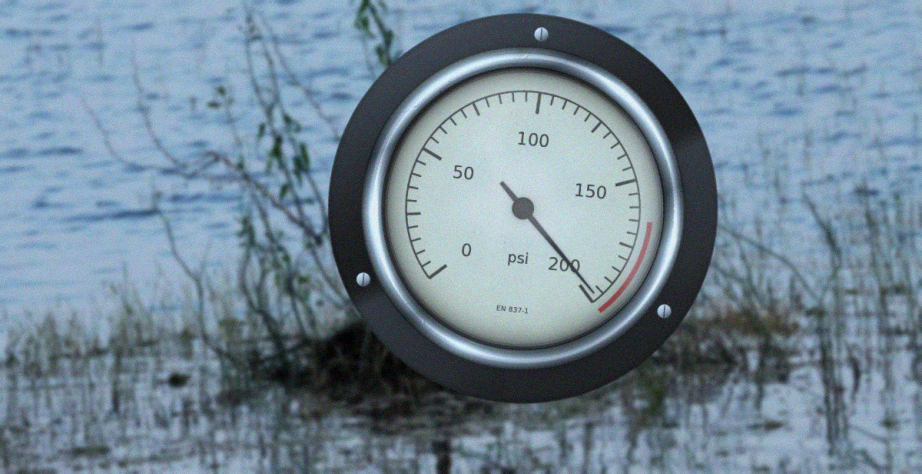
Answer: 197.5
